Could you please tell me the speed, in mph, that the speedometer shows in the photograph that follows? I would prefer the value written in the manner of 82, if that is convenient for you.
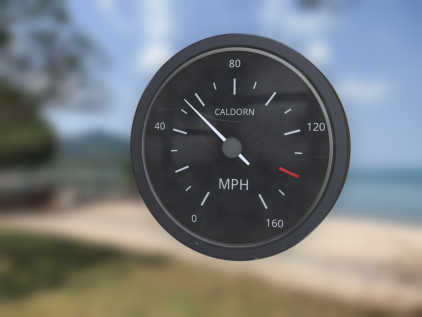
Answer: 55
